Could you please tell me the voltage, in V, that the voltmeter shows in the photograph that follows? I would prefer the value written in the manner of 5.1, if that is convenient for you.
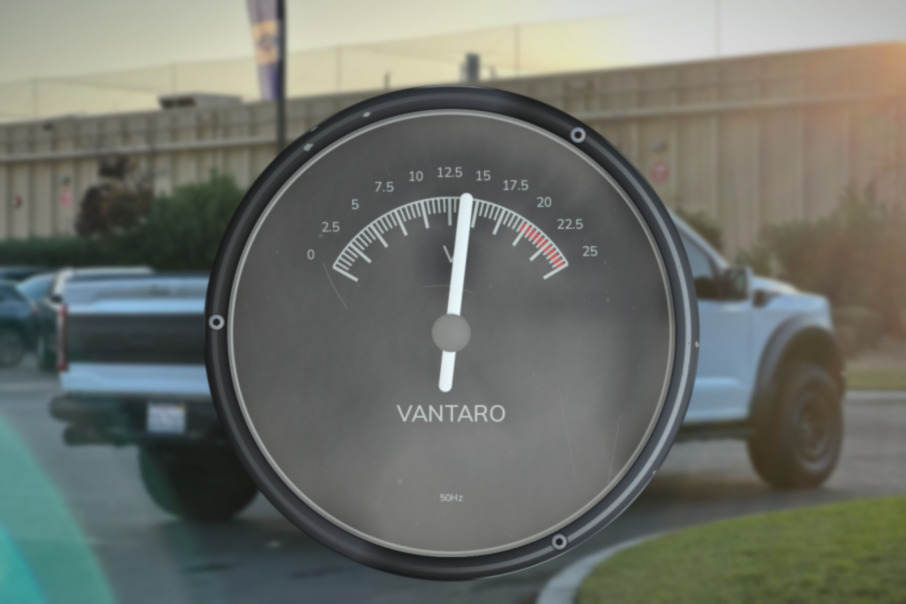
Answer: 14
